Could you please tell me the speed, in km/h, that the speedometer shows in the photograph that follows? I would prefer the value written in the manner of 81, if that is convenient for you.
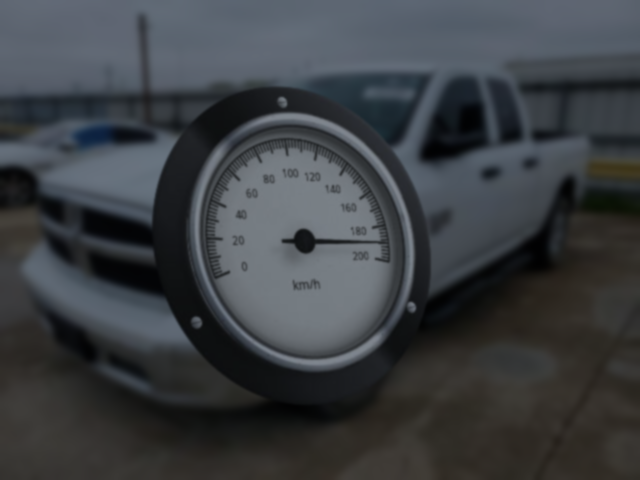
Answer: 190
